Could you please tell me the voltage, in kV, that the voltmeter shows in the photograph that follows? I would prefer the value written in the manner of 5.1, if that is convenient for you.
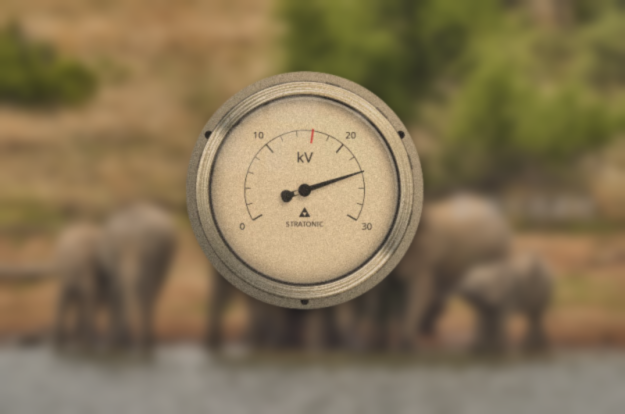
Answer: 24
